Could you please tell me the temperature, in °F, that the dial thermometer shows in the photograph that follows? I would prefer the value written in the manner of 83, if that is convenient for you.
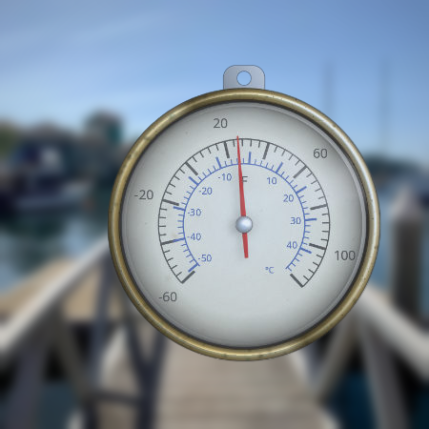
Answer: 26
